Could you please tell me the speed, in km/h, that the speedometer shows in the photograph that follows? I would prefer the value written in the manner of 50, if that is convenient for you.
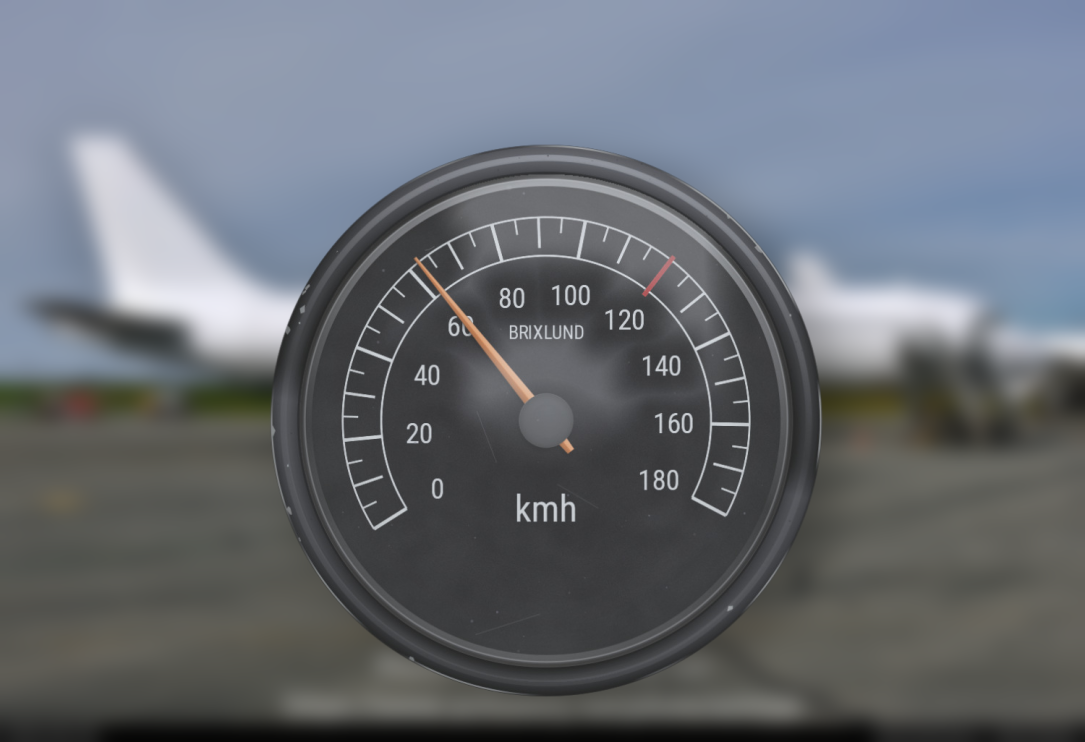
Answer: 62.5
